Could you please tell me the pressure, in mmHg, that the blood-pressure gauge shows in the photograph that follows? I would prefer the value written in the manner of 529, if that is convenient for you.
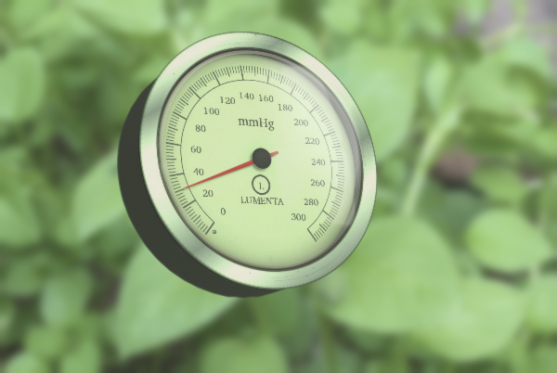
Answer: 30
